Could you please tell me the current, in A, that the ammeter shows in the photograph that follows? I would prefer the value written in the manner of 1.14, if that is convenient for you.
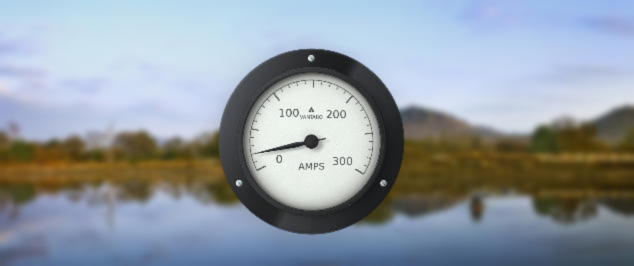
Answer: 20
